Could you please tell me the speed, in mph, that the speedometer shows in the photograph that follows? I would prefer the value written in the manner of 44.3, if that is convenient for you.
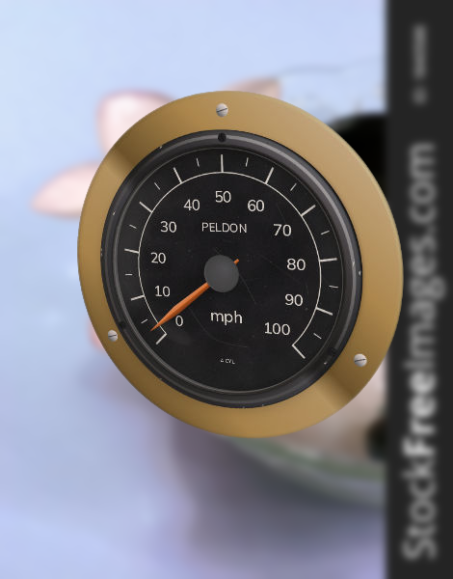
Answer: 2.5
